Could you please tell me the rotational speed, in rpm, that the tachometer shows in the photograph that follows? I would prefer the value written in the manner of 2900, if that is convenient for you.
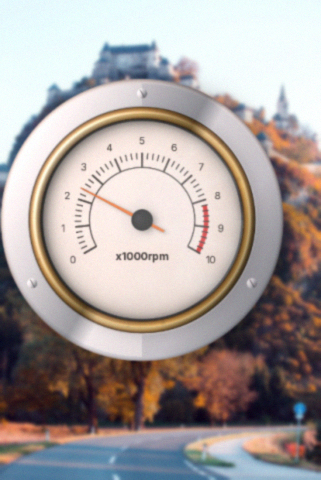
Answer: 2400
